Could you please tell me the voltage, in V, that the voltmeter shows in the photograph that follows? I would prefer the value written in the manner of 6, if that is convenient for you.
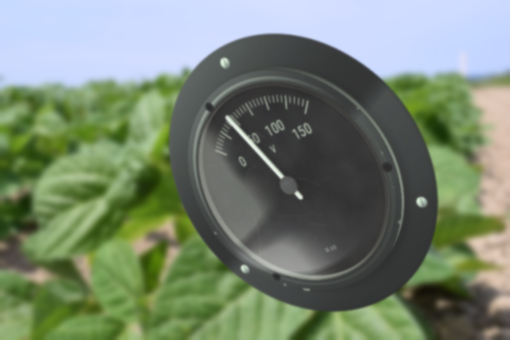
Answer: 50
